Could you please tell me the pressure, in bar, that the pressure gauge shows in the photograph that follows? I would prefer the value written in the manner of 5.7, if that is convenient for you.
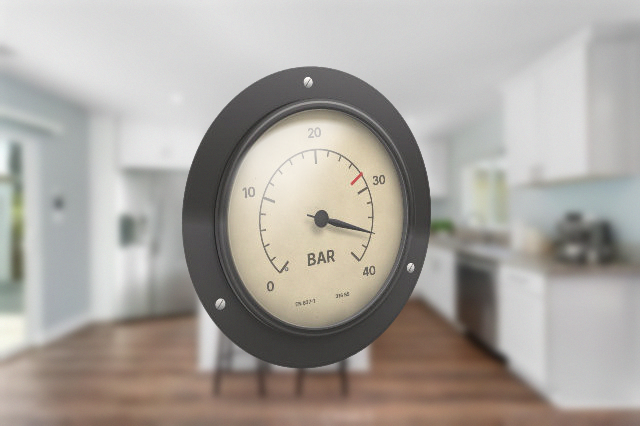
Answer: 36
